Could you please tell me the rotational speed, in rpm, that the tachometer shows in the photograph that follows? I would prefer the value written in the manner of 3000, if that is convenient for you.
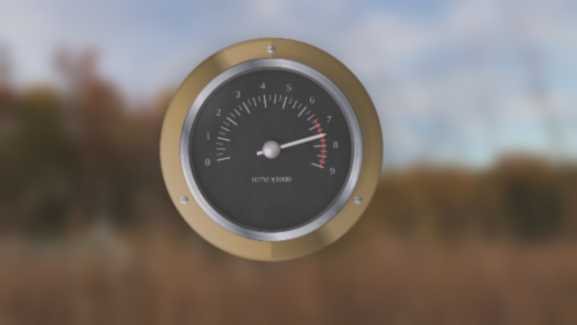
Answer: 7500
